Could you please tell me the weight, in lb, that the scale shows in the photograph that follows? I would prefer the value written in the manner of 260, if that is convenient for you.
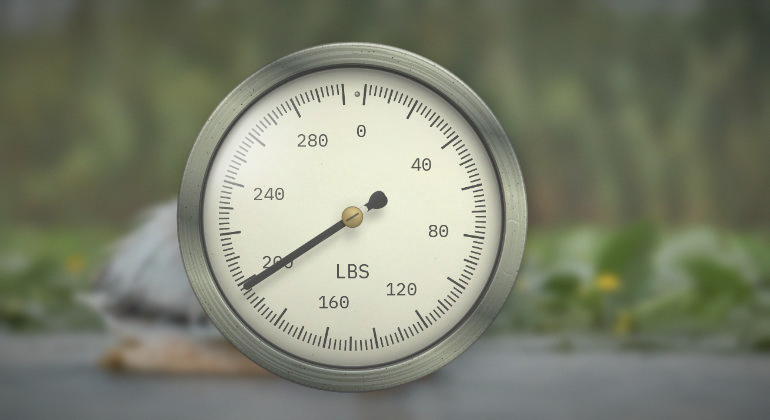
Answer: 198
